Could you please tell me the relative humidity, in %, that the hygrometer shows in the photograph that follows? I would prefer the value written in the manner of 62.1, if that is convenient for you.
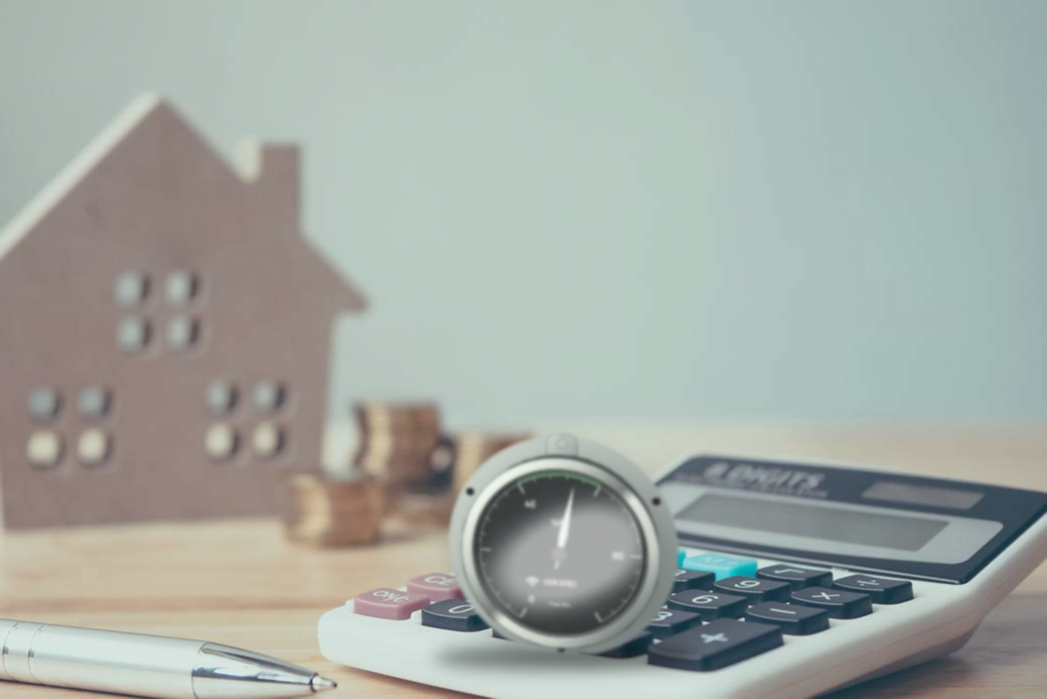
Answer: 54
